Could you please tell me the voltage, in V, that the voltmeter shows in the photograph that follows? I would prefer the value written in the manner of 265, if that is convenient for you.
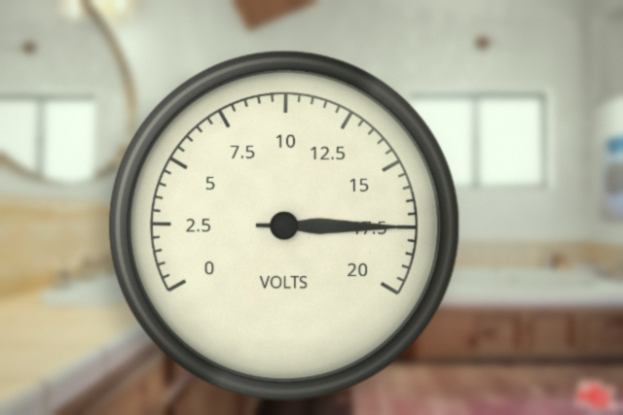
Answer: 17.5
